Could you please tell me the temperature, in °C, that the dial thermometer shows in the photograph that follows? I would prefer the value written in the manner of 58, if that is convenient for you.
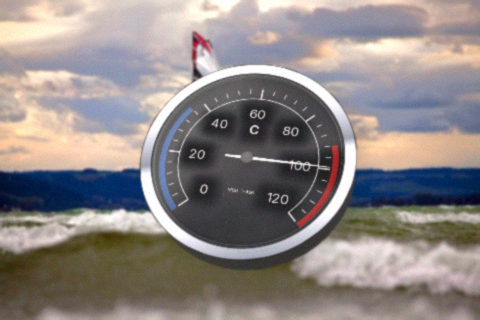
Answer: 100
